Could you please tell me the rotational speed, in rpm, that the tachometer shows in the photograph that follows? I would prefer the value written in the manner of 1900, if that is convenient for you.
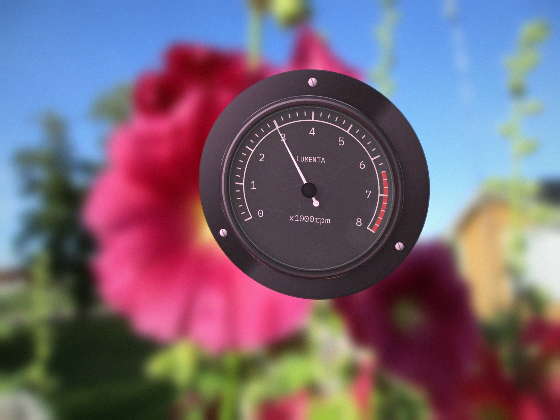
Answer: 3000
